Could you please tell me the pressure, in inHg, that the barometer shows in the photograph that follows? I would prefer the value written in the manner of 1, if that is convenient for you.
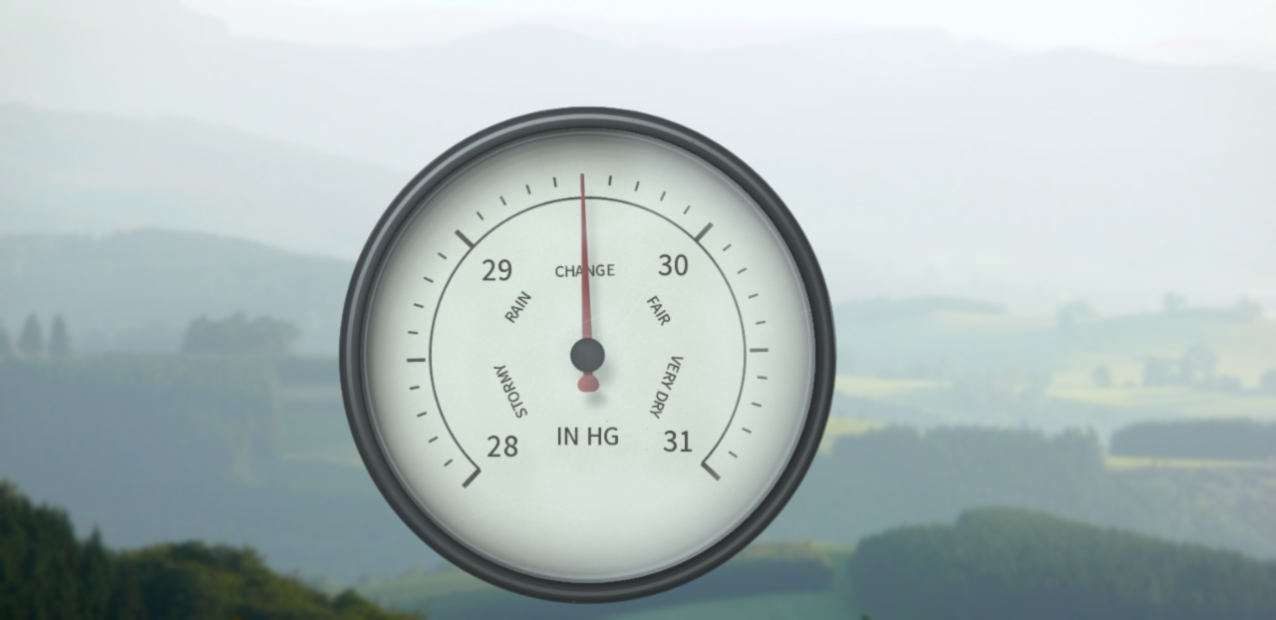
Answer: 29.5
